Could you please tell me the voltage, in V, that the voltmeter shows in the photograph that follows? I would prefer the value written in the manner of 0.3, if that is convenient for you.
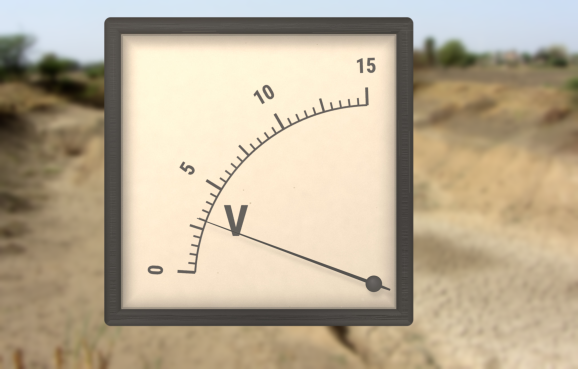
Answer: 3
